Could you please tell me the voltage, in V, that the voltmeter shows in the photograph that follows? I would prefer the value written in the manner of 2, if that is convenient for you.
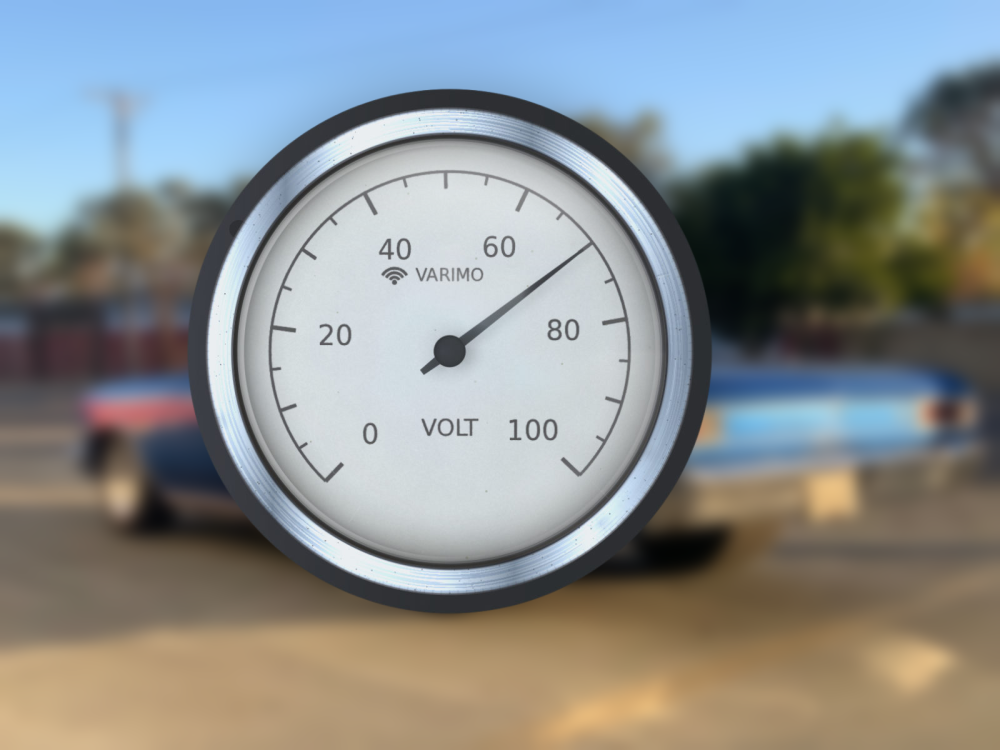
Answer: 70
